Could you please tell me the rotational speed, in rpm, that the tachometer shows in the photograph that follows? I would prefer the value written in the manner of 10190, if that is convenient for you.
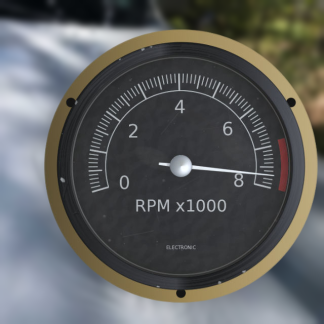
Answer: 7700
